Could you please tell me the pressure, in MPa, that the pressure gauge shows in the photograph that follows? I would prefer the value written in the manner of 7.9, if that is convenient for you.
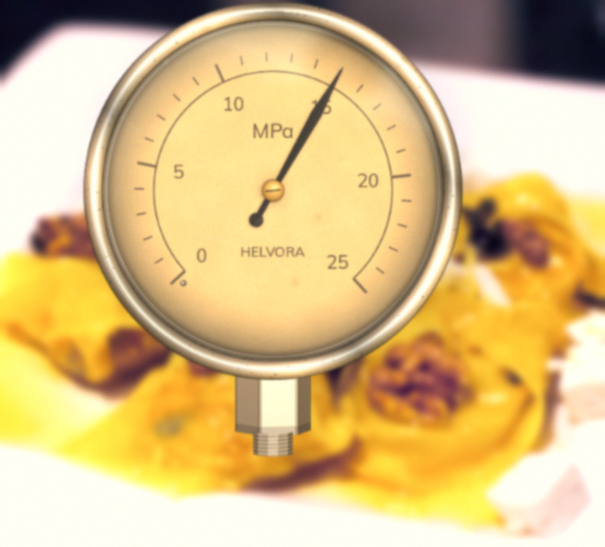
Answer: 15
